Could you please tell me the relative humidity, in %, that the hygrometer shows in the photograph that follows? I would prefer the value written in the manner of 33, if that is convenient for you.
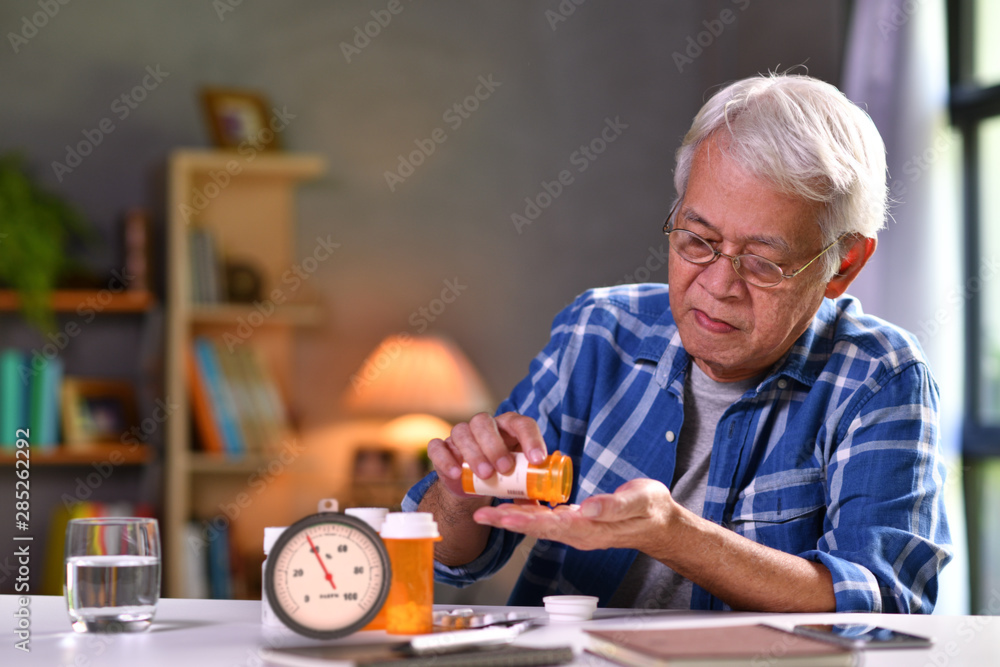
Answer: 40
